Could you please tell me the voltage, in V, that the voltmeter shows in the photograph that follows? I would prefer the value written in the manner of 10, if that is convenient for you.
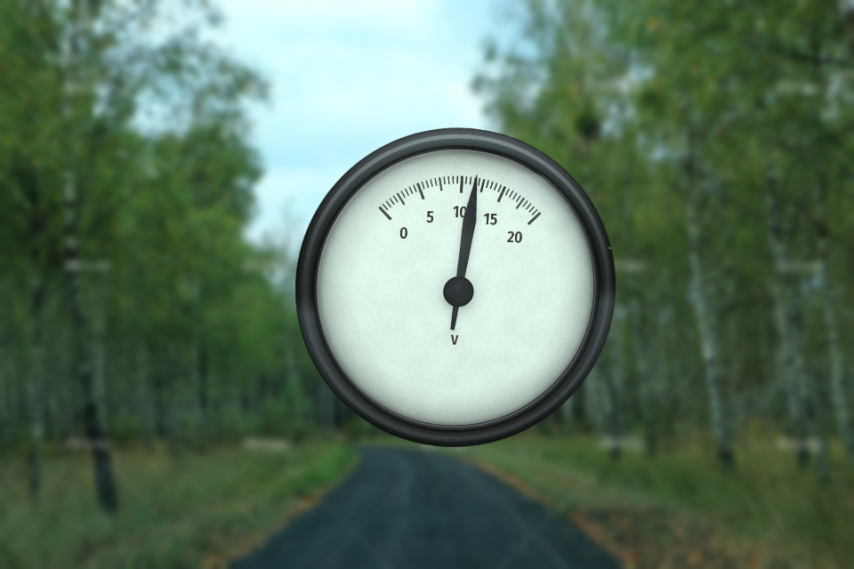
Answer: 11.5
